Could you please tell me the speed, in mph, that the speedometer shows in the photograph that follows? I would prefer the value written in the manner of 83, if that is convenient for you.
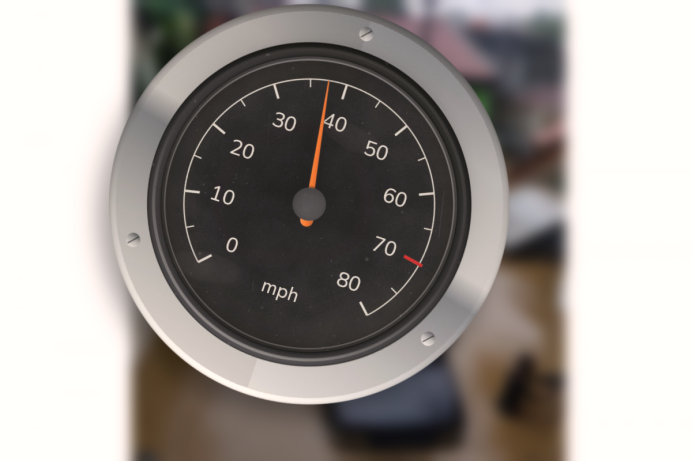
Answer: 37.5
